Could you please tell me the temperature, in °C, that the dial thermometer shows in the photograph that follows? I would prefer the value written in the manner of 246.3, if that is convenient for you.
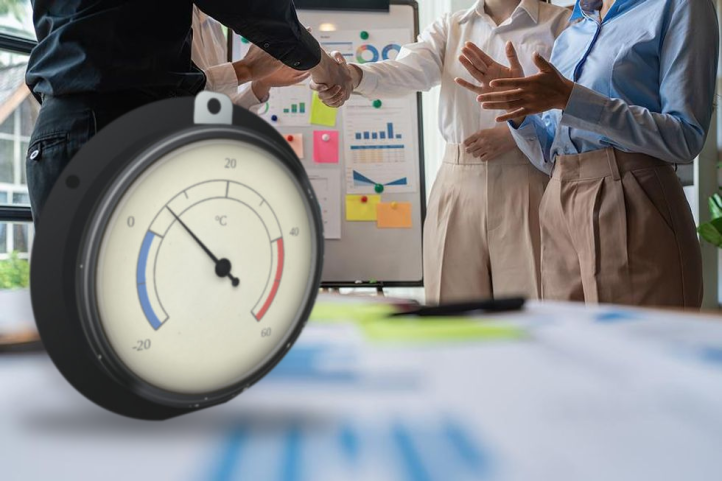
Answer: 5
